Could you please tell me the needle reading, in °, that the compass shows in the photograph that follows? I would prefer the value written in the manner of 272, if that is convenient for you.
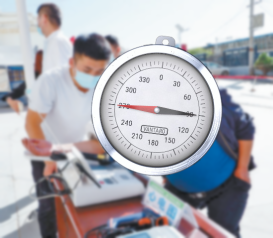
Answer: 270
